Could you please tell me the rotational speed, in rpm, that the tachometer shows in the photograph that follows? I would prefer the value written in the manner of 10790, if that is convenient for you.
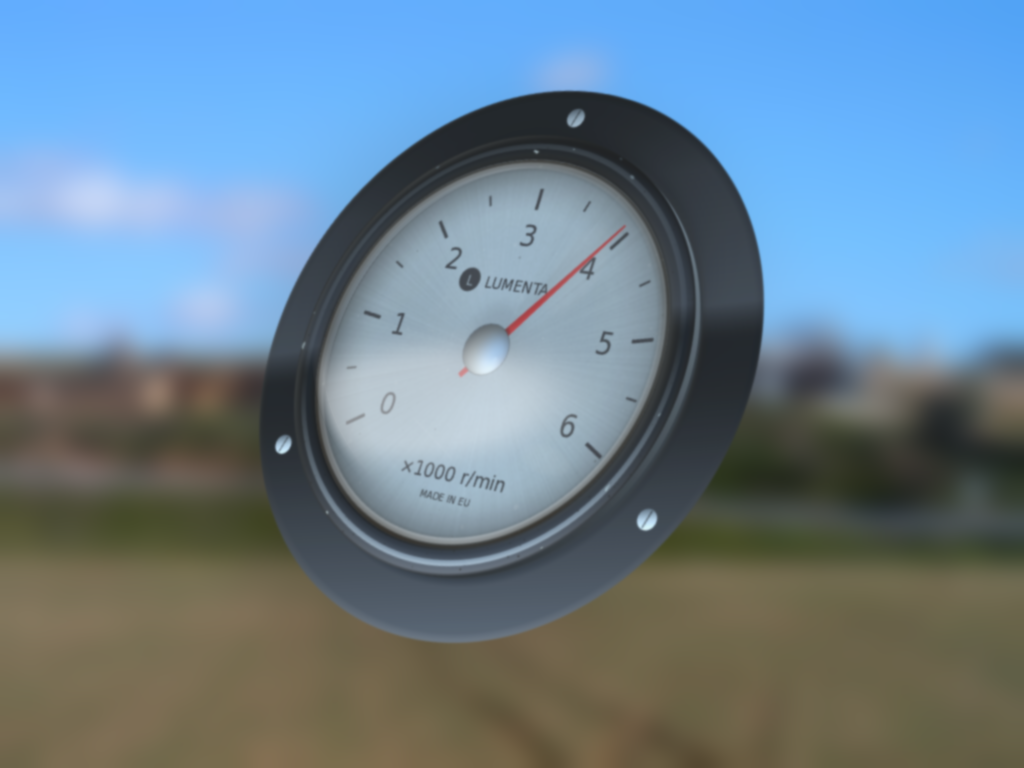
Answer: 4000
